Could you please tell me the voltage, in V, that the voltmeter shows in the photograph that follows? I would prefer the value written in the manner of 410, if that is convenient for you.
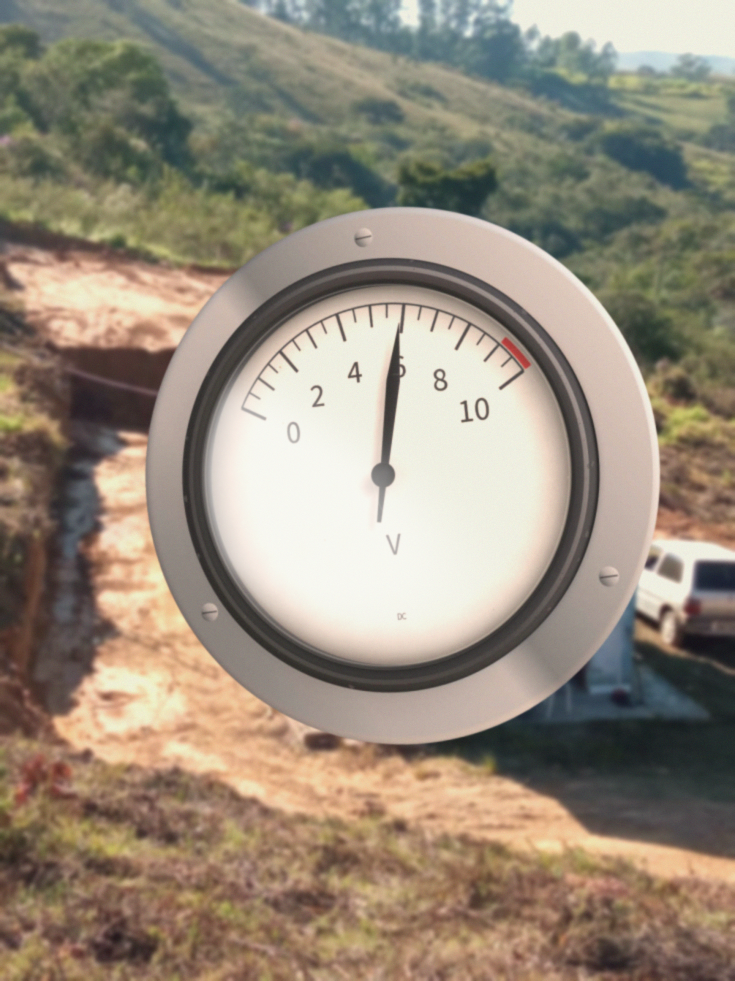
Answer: 6
